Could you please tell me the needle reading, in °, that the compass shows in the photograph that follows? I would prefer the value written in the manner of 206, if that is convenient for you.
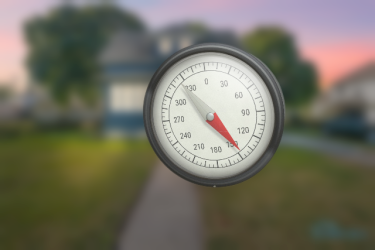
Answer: 145
